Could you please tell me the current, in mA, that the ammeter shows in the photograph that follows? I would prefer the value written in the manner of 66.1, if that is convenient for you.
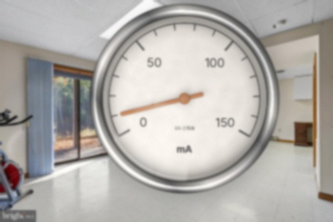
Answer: 10
